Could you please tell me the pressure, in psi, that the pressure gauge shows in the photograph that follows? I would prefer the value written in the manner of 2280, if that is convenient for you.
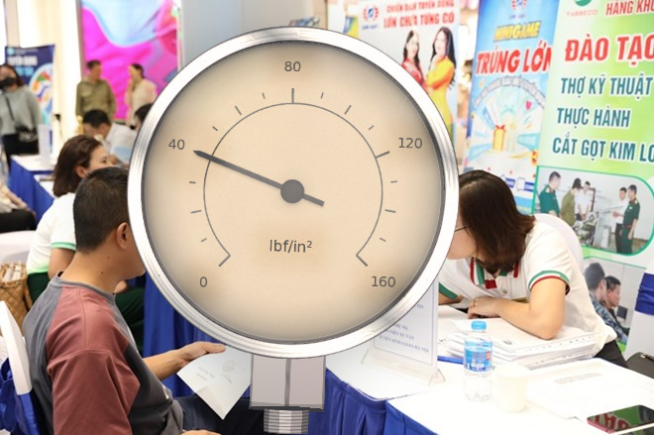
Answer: 40
